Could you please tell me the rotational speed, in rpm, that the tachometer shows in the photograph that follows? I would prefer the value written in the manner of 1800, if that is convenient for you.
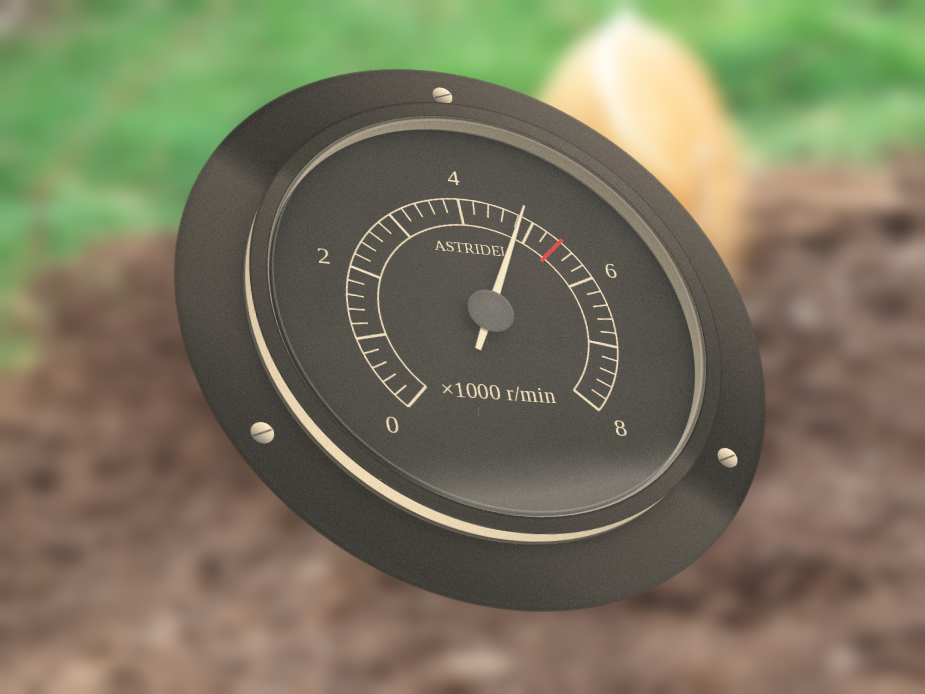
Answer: 4800
